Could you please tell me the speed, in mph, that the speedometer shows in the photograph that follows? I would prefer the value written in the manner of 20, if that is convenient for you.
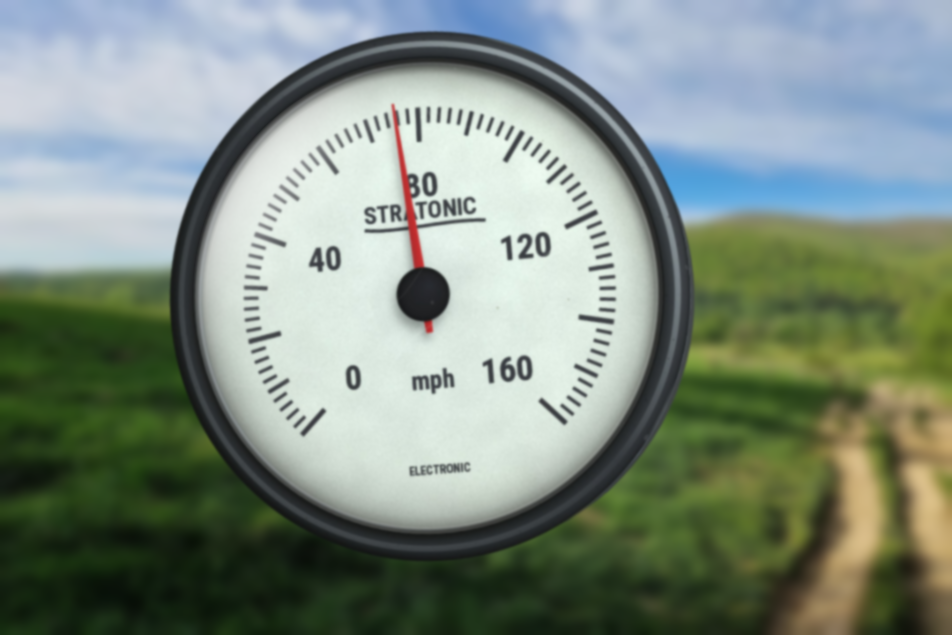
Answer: 76
